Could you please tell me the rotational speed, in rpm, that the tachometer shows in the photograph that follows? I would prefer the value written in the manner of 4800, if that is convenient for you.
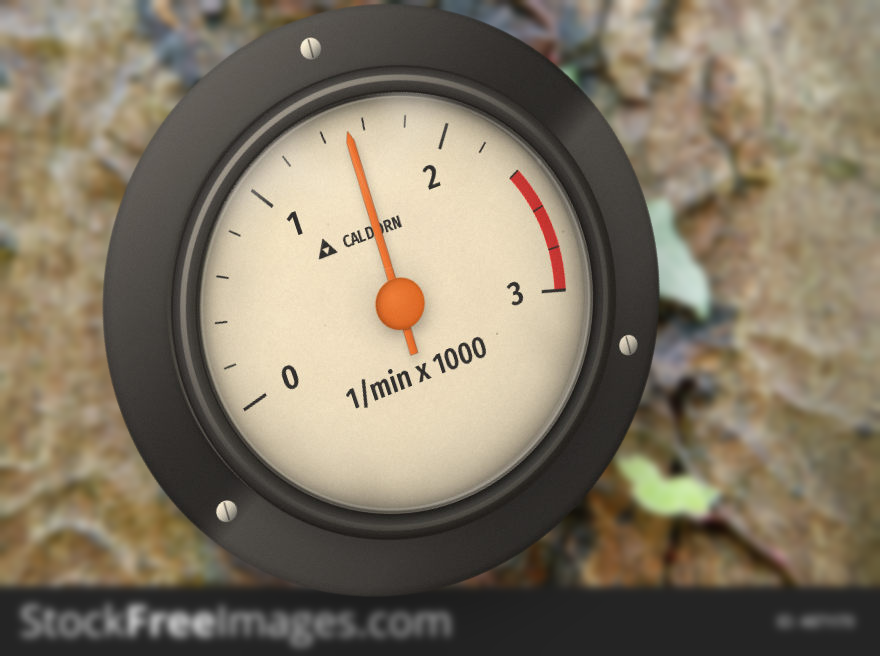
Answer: 1500
